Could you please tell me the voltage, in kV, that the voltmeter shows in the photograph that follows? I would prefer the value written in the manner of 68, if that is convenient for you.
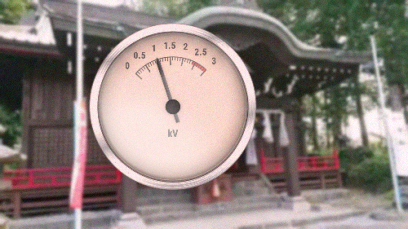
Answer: 1
